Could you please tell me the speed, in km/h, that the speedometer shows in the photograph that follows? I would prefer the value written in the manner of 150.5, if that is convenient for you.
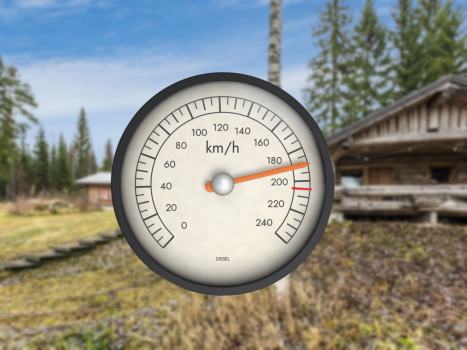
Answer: 190
